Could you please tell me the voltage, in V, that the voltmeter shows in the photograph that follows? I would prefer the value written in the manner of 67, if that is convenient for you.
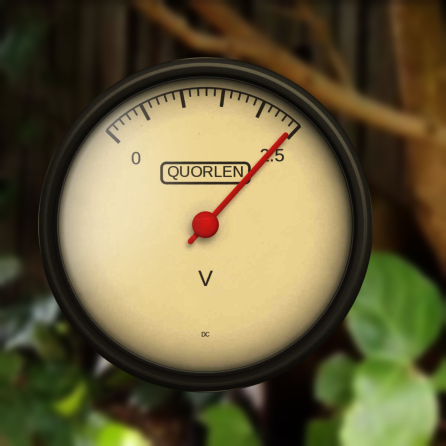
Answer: 2.45
